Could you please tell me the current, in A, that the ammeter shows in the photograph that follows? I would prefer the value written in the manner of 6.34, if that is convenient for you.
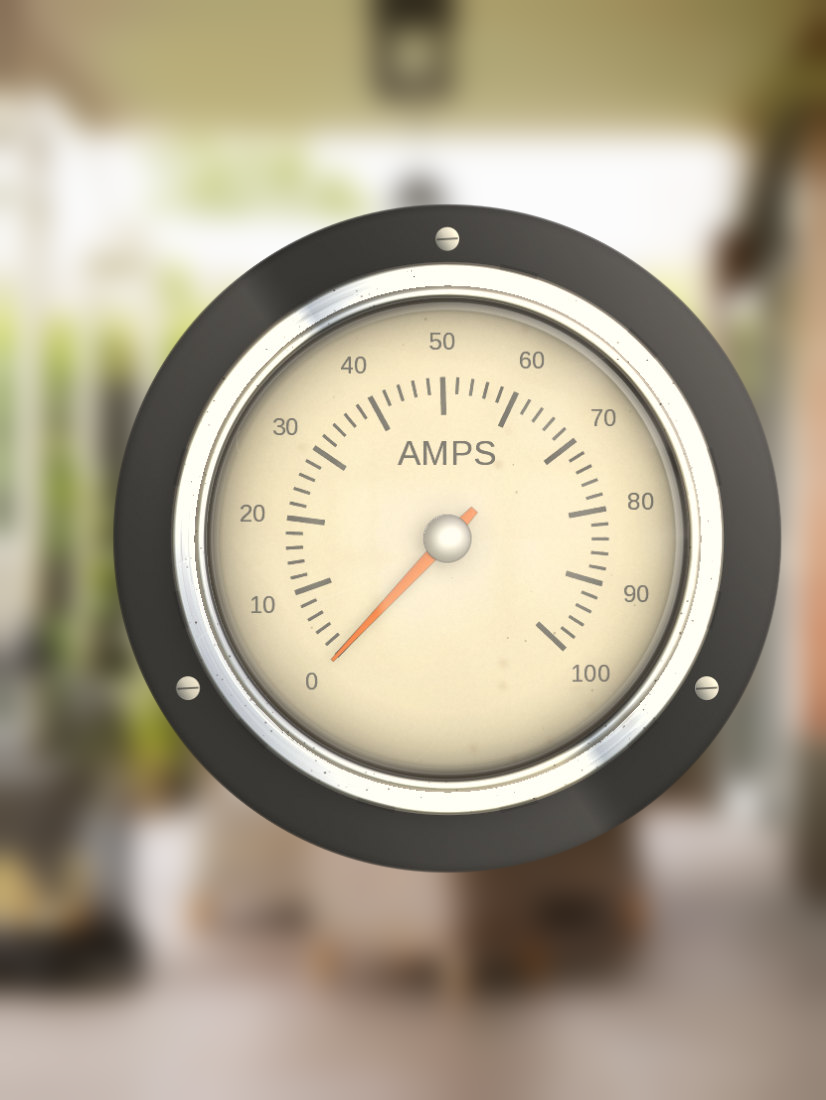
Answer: 0
